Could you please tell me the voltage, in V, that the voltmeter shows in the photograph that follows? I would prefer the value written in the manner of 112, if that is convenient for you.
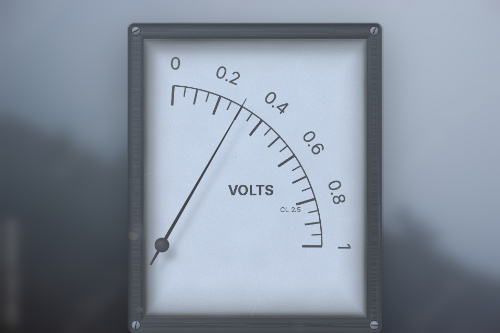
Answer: 0.3
